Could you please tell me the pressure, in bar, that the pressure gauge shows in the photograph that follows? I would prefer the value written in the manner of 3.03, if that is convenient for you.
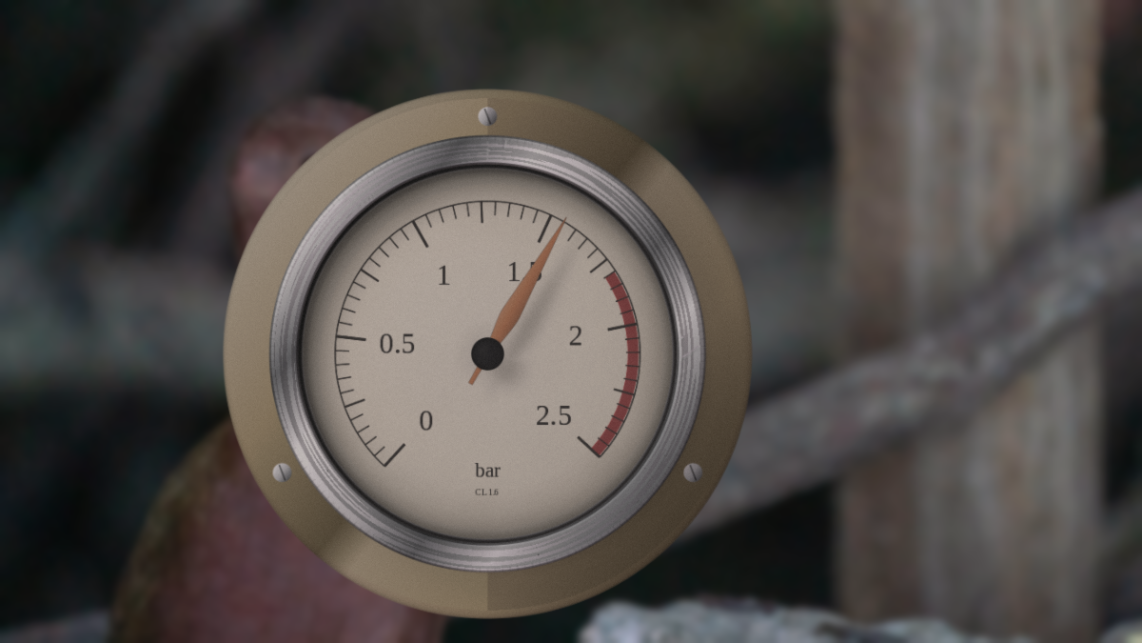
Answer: 1.55
